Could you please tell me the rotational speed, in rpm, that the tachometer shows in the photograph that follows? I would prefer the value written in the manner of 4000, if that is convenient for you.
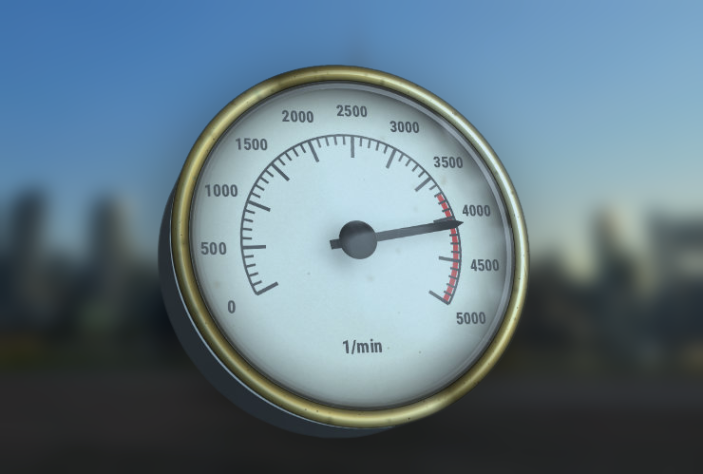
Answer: 4100
